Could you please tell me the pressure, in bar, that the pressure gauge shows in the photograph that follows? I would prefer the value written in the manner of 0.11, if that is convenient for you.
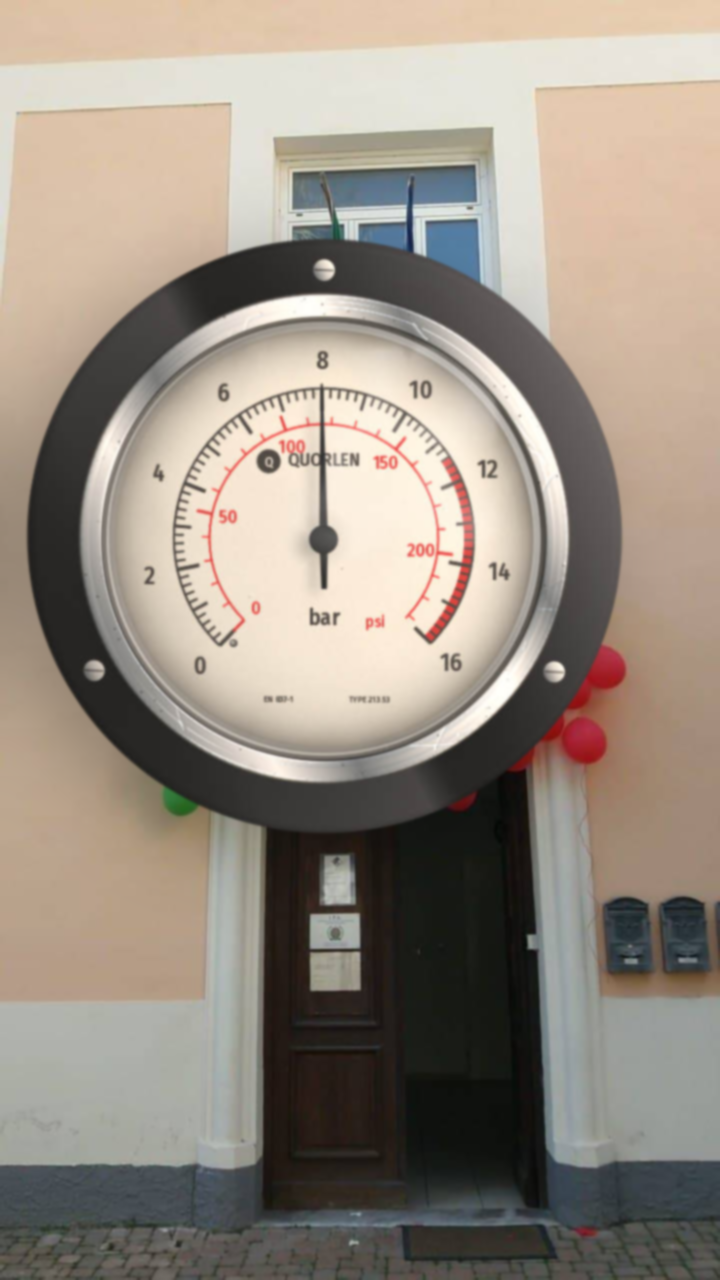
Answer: 8
